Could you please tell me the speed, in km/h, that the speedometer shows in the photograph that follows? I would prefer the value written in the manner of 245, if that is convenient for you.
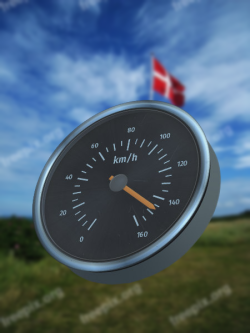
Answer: 147.5
